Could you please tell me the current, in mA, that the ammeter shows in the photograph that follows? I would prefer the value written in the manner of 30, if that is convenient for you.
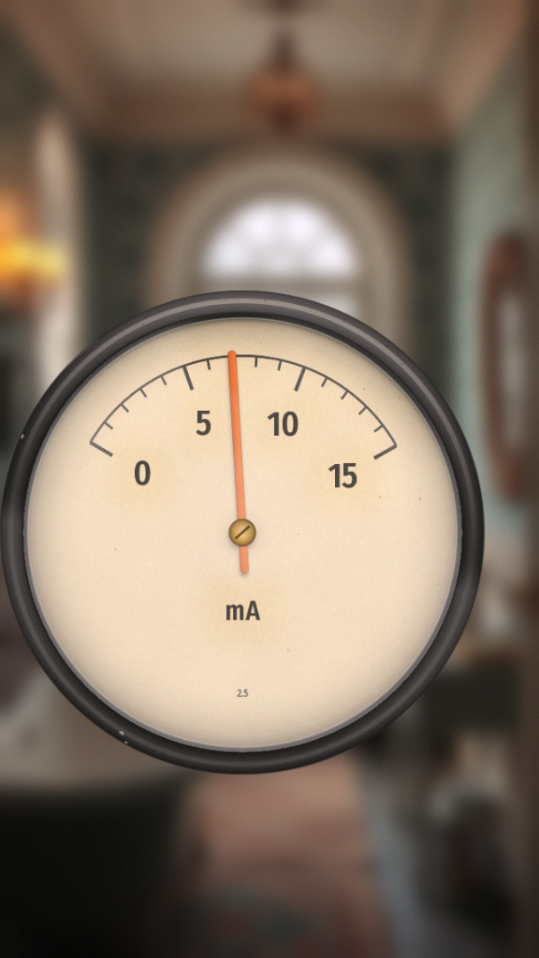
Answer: 7
